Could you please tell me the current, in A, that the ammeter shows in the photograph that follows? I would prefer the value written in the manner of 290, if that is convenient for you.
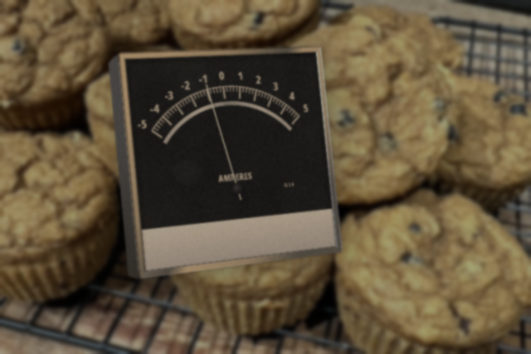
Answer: -1
